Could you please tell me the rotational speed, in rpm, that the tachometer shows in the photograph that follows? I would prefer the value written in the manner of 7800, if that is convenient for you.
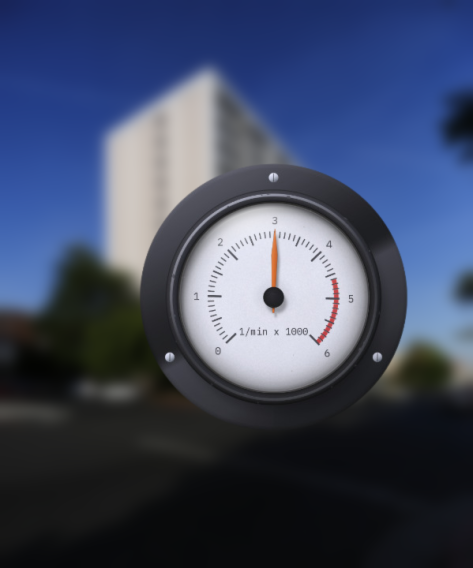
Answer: 3000
